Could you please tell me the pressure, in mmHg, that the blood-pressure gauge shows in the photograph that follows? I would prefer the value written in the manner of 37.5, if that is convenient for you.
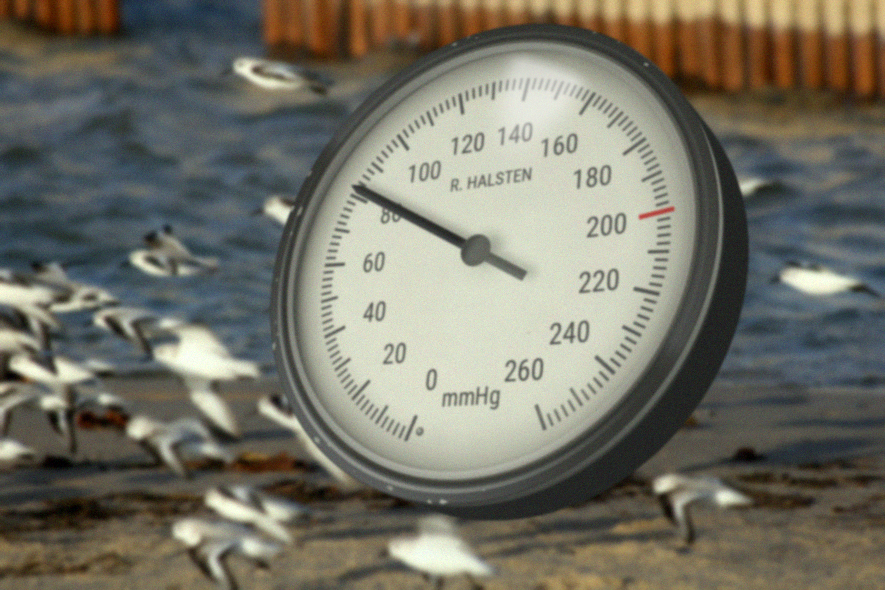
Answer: 82
